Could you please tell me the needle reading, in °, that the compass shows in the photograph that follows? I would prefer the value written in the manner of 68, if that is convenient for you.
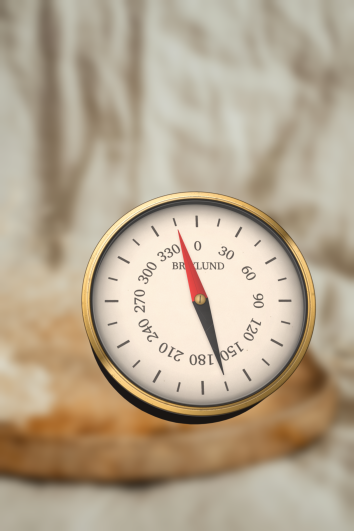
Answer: 345
